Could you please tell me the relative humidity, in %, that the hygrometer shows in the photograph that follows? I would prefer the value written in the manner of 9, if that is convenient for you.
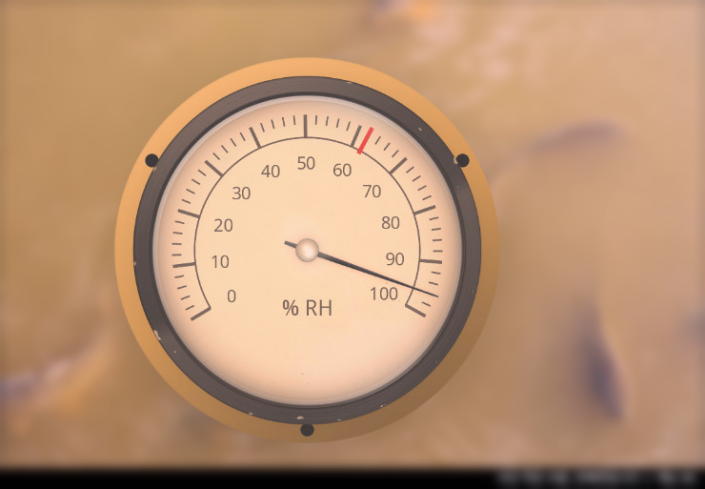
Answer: 96
